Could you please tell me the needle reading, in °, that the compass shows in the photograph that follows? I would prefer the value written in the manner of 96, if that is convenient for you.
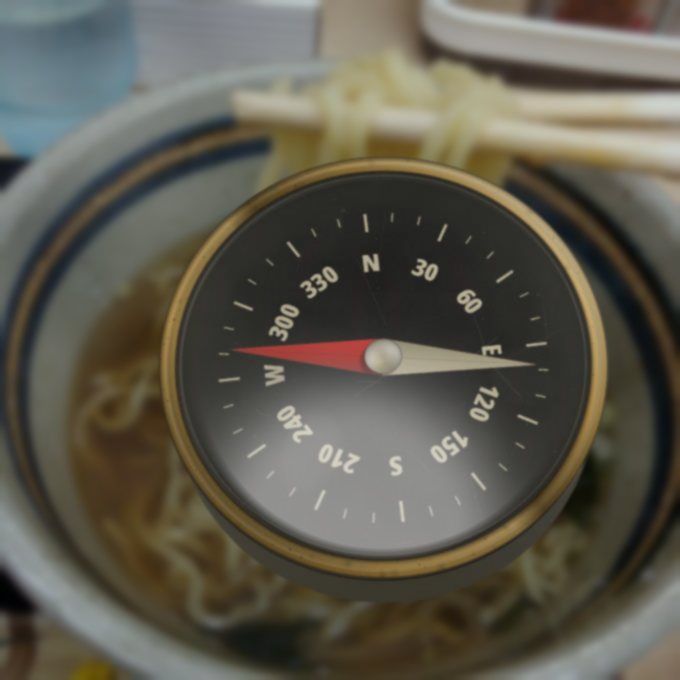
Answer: 280
